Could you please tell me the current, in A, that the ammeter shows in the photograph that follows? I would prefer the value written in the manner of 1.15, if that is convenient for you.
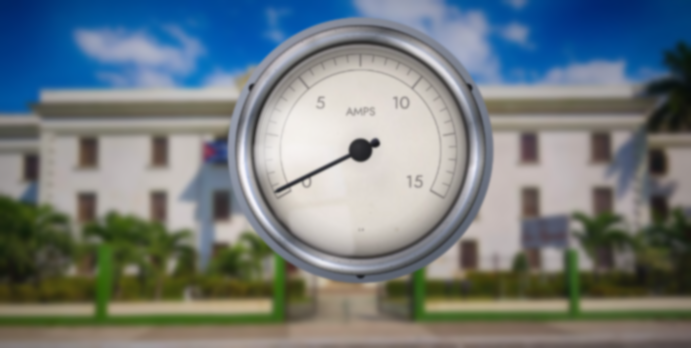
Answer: 0.25
